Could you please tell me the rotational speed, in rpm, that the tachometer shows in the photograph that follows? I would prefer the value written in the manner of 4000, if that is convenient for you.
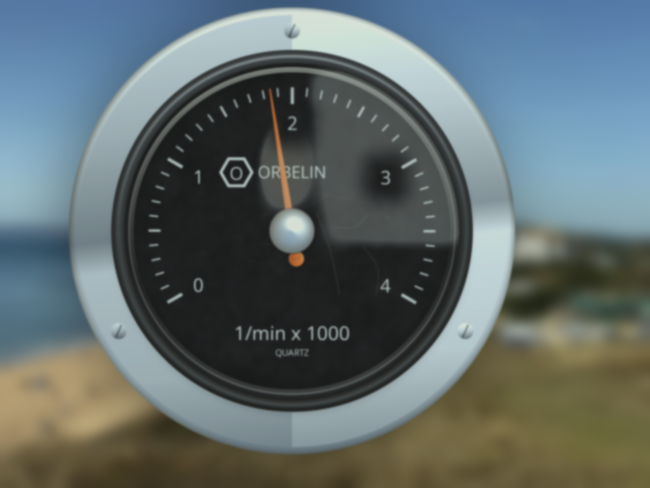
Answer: 1850
